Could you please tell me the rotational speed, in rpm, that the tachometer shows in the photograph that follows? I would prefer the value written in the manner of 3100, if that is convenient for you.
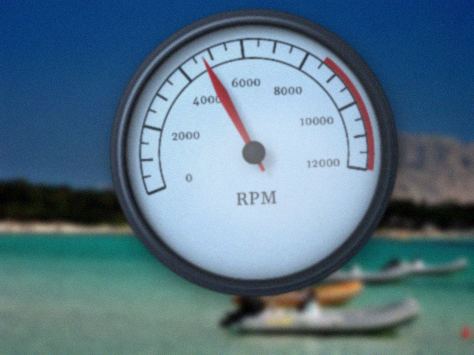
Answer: 4750
